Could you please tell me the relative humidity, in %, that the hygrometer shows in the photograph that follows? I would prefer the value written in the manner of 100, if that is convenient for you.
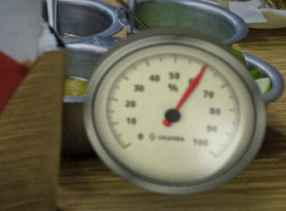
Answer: 60
